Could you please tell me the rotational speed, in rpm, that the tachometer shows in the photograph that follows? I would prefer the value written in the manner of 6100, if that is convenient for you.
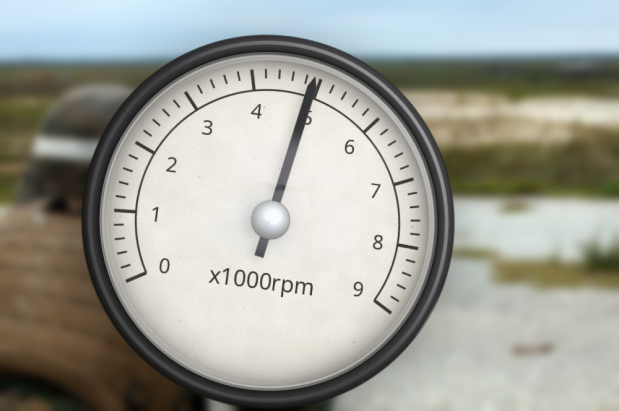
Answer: 4900
